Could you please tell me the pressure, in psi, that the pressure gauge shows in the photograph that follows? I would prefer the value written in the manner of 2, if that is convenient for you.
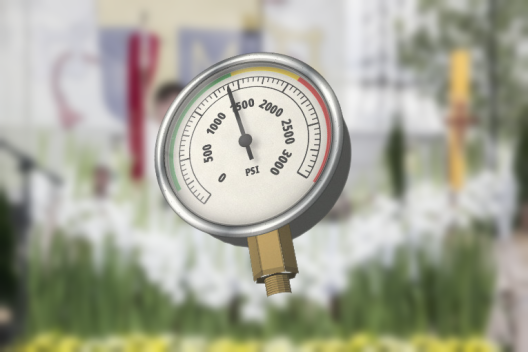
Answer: 1400
